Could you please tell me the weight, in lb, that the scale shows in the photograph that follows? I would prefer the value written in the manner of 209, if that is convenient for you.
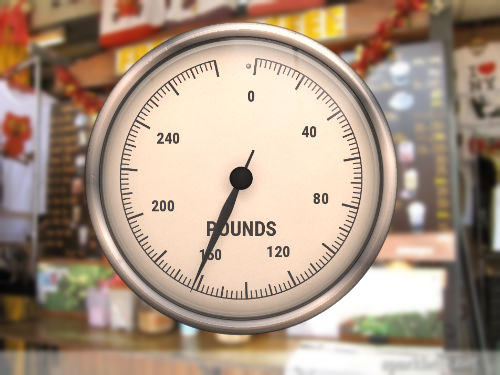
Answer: 162
